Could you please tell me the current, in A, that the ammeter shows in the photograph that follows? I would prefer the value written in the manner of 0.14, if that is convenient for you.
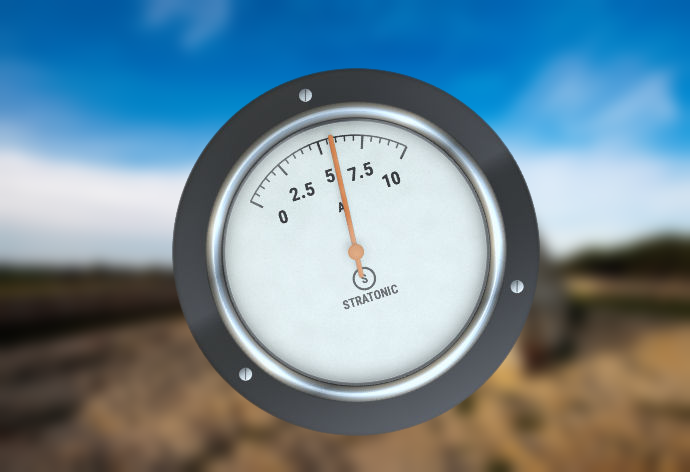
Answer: 5.75
